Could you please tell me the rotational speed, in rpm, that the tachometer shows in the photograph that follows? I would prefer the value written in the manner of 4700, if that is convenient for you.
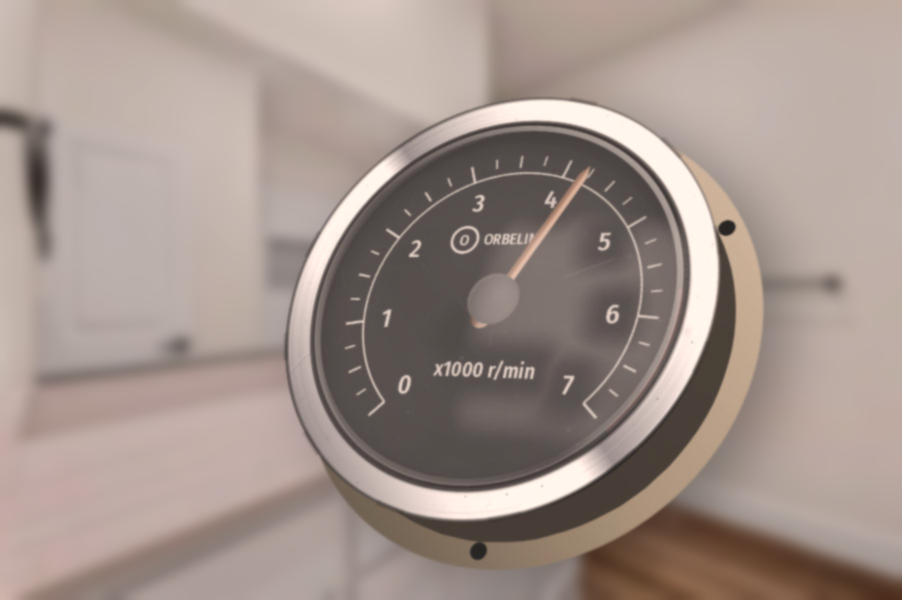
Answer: 4250
